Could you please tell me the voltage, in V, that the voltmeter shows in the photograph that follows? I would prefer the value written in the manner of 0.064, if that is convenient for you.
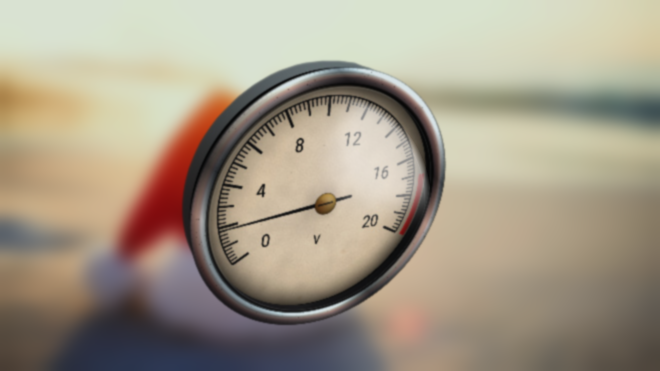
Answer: 2
